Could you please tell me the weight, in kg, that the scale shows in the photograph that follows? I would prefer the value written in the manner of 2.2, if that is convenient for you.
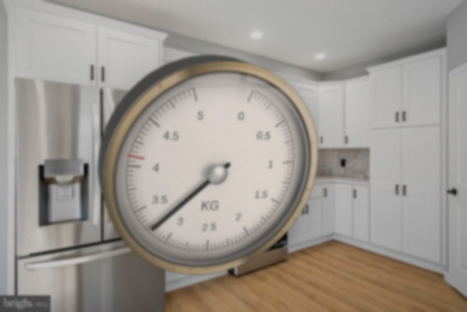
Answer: 3.25
